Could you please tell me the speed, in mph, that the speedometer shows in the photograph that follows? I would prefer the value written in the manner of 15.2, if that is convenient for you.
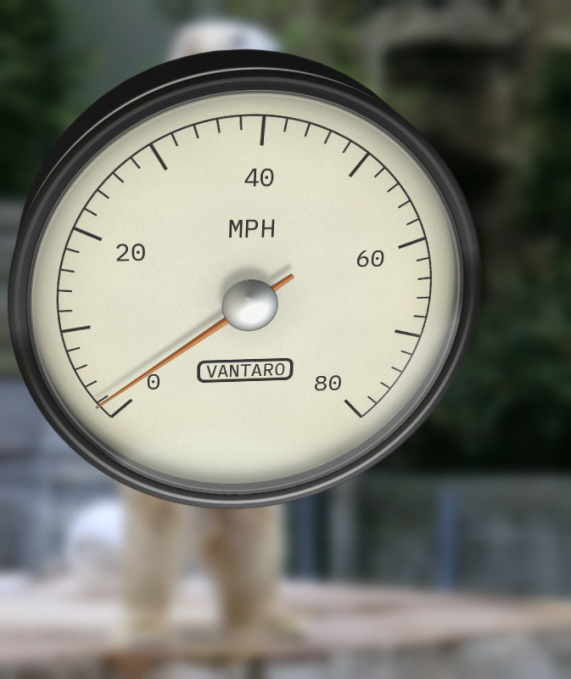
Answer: 2
